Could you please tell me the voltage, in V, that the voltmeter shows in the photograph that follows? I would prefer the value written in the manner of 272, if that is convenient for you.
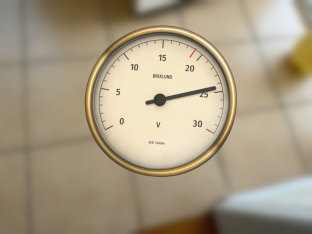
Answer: 24.5
